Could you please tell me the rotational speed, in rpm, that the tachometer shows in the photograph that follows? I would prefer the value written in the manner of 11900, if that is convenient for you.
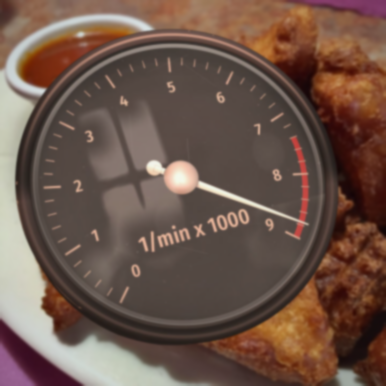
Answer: 8800
